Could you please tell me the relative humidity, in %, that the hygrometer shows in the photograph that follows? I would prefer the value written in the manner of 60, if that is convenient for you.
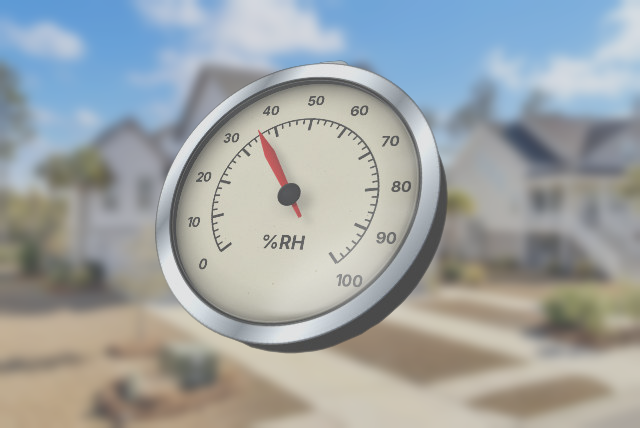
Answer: 36
